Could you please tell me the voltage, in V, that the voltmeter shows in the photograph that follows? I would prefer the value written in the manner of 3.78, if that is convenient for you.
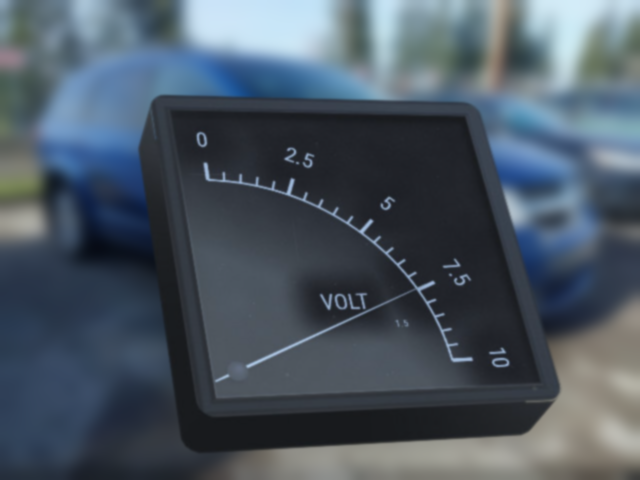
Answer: 7.5
